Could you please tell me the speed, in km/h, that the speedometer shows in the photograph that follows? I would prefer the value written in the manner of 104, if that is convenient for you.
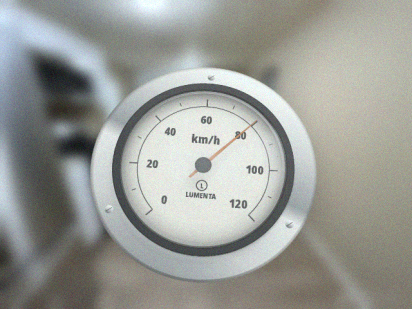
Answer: 80
